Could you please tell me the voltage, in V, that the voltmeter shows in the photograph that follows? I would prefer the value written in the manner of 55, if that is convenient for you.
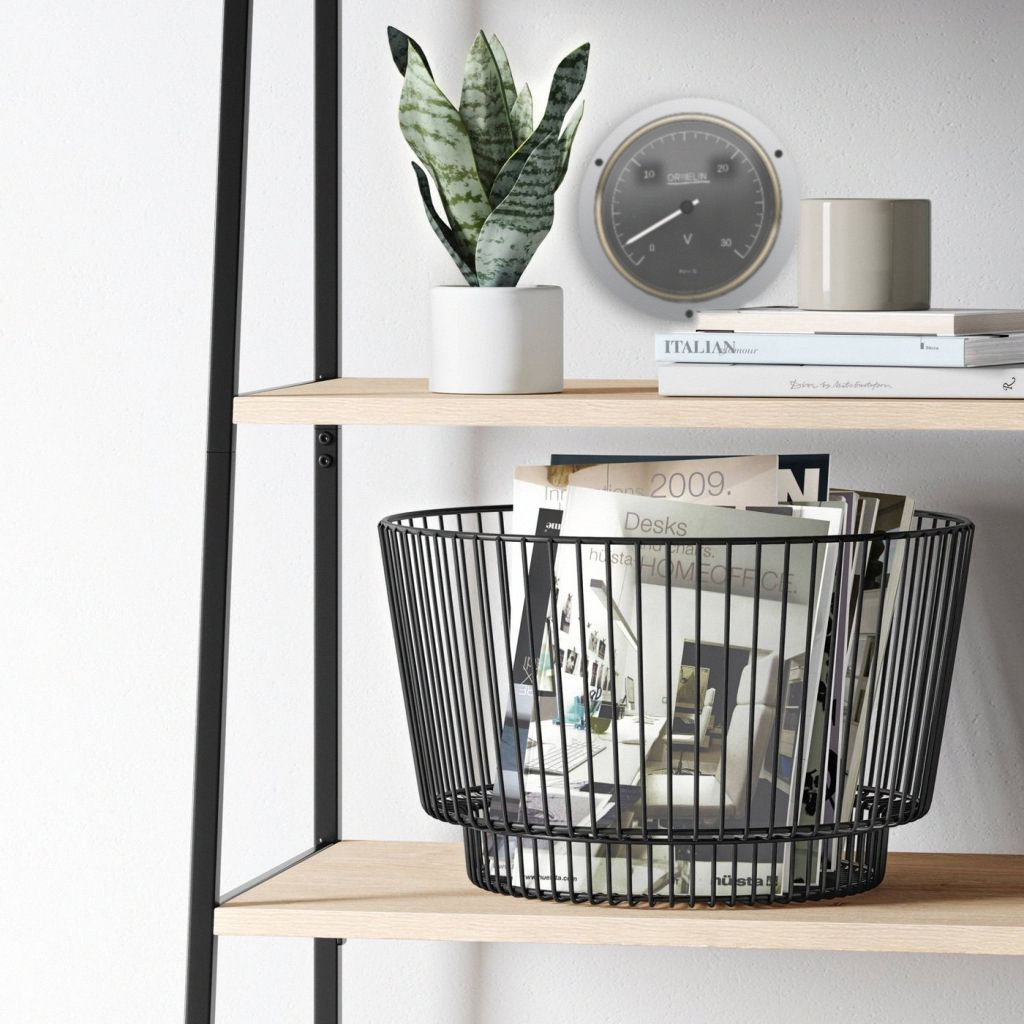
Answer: 2
